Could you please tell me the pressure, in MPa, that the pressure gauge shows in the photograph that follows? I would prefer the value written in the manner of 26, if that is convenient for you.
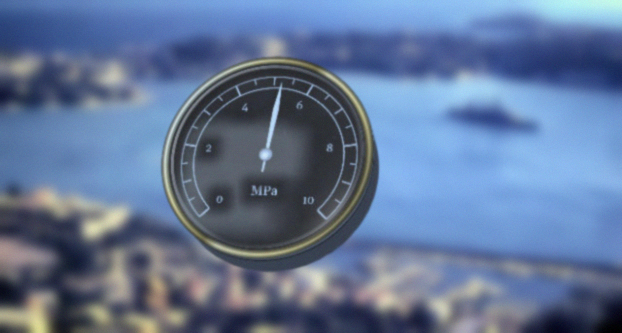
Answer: 5.25
